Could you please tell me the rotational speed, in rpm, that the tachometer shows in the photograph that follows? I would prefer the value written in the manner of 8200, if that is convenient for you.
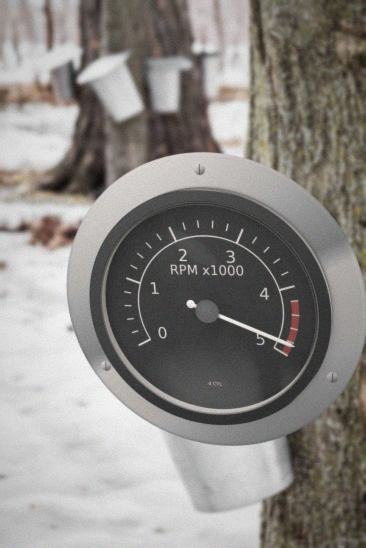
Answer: 4800
